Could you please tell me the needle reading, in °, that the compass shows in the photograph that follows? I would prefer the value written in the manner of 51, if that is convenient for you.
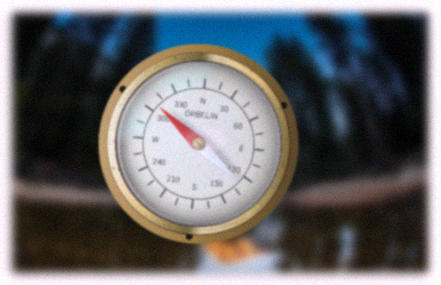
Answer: 307.5
